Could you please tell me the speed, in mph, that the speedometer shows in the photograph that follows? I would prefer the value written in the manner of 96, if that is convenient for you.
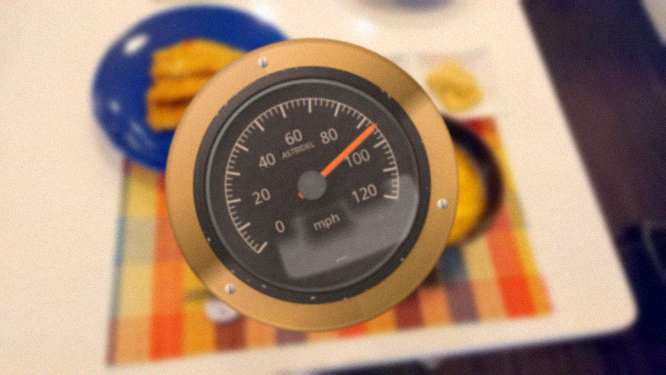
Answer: 94
